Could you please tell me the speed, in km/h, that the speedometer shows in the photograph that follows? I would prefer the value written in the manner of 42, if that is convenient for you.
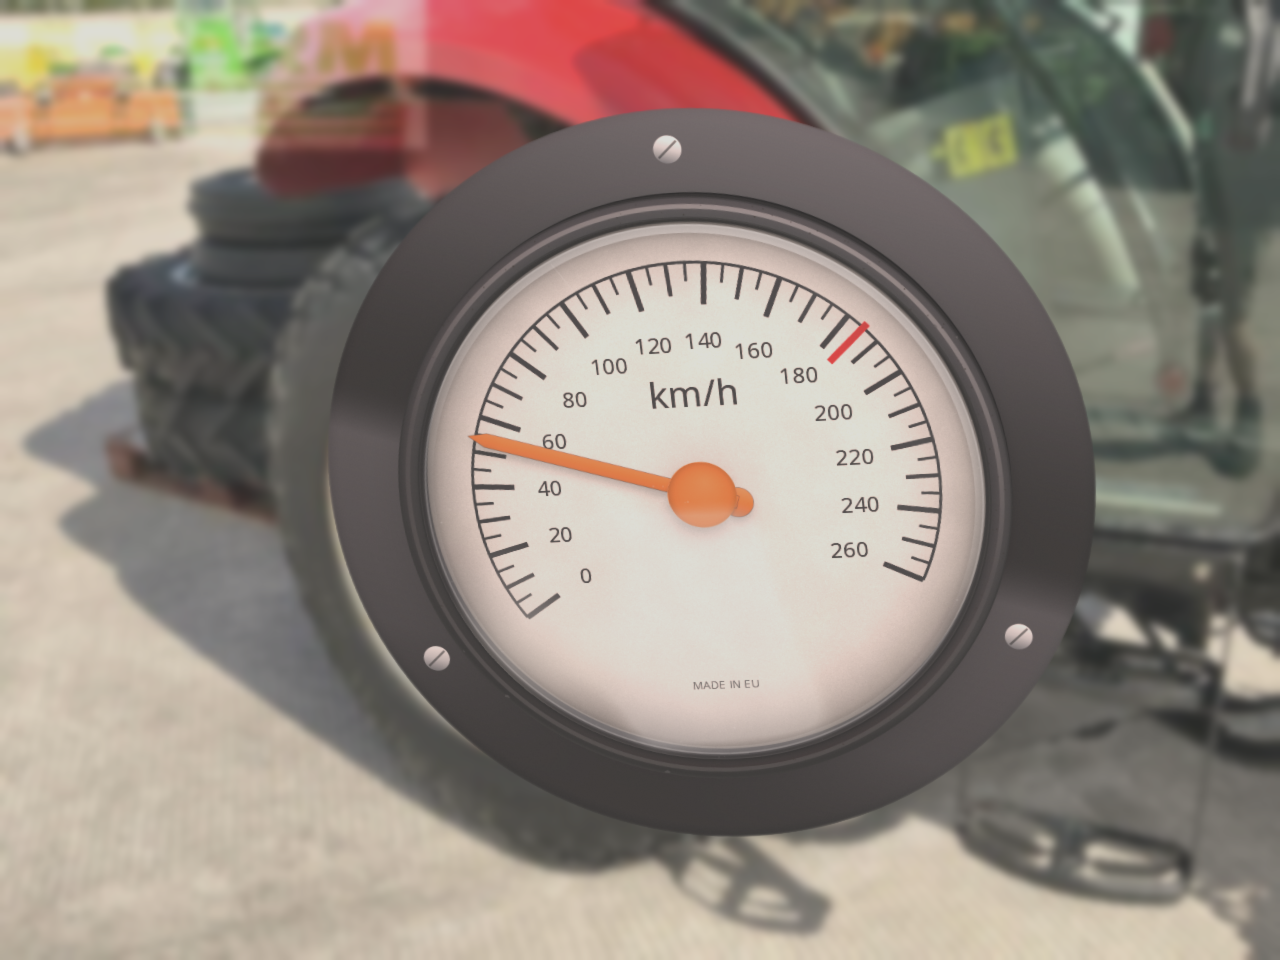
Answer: 55
